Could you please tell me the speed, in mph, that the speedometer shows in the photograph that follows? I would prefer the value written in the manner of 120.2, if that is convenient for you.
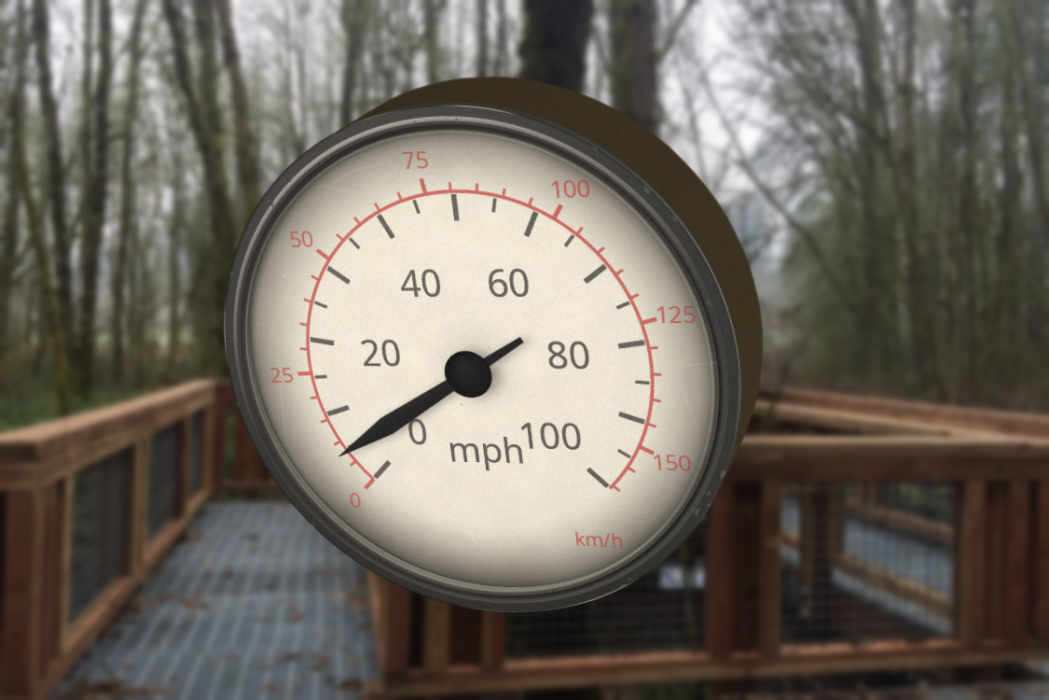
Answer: 5
